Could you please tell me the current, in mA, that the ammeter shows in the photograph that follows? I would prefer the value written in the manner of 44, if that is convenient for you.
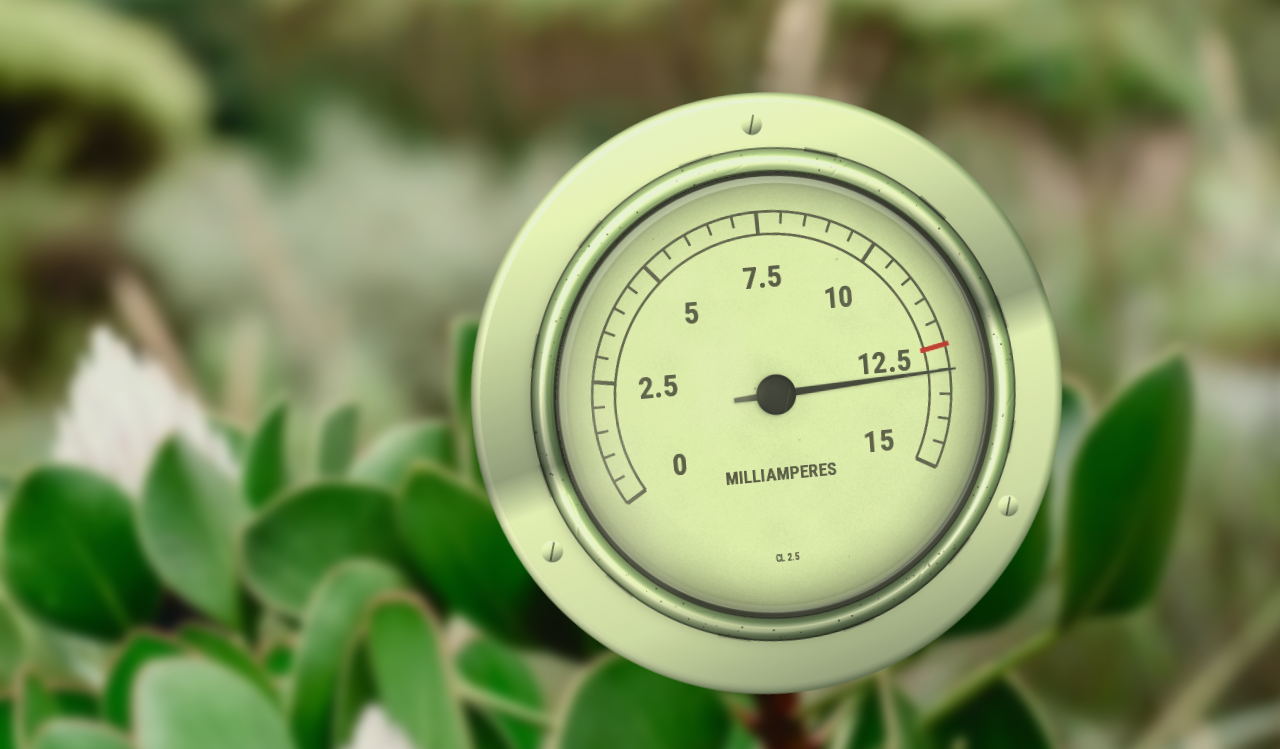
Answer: 13
